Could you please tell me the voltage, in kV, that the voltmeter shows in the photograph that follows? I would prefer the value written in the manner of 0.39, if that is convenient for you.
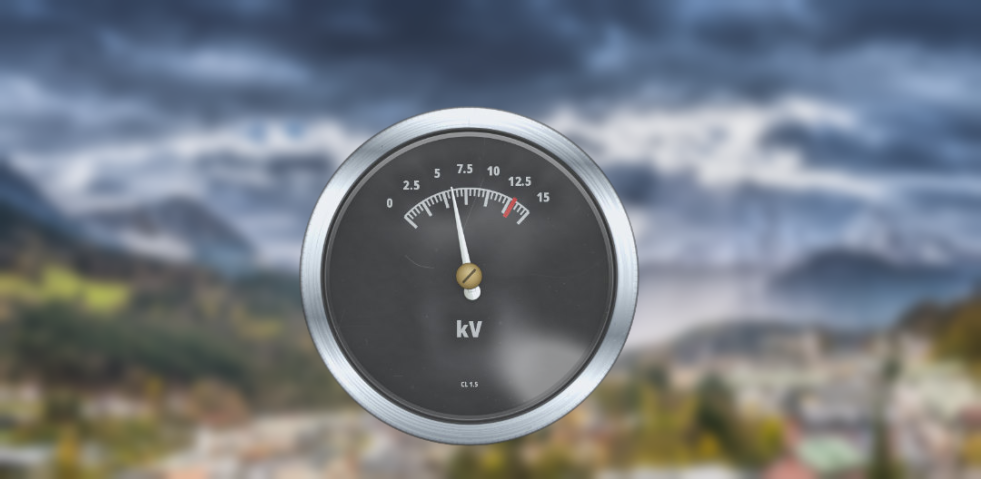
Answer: 6
